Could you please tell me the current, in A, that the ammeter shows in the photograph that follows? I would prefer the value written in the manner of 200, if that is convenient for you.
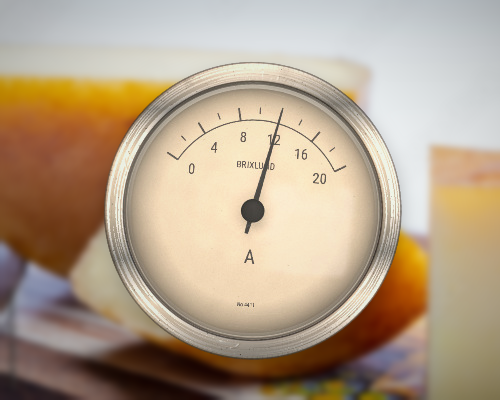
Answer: 12
